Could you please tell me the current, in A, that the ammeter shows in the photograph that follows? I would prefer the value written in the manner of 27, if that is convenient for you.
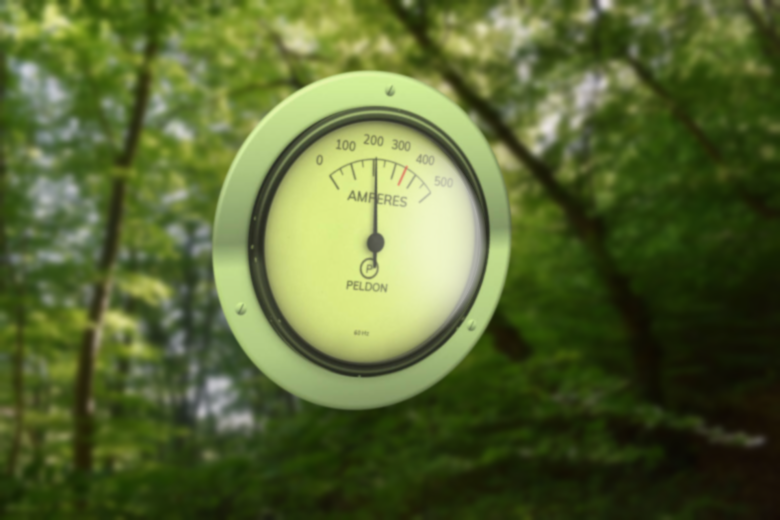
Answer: 200
